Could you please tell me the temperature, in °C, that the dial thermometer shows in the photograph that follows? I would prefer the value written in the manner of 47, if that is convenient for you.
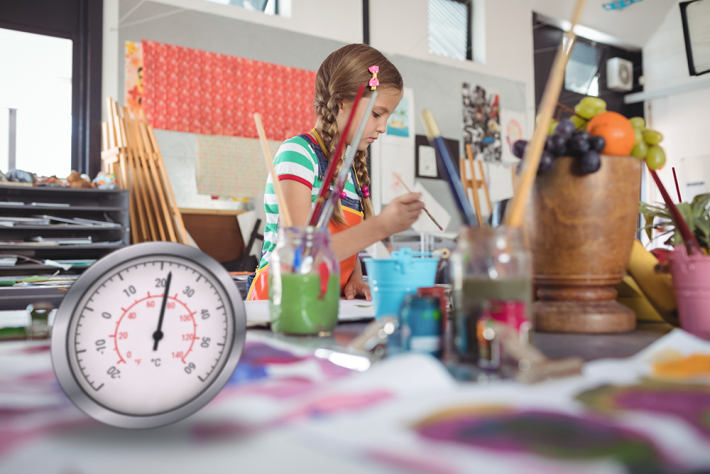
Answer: 22
